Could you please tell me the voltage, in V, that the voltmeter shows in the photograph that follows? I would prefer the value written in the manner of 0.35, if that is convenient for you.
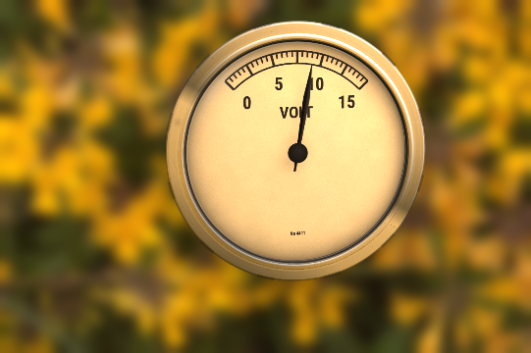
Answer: 9
